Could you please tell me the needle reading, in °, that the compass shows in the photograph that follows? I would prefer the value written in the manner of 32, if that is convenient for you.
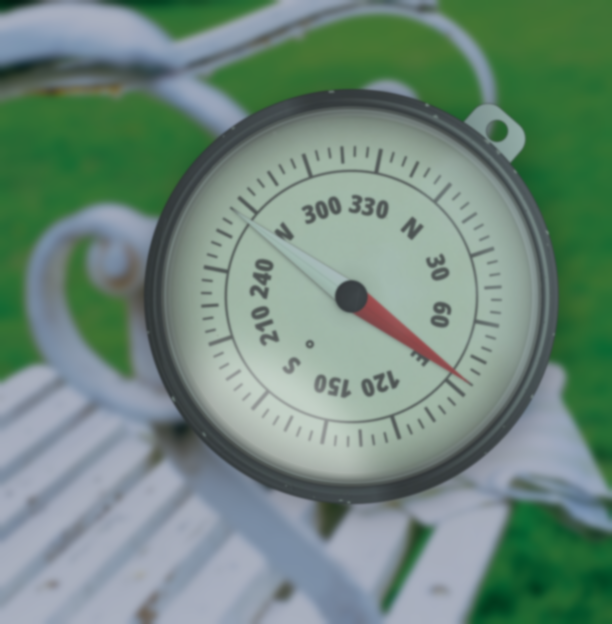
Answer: 85
